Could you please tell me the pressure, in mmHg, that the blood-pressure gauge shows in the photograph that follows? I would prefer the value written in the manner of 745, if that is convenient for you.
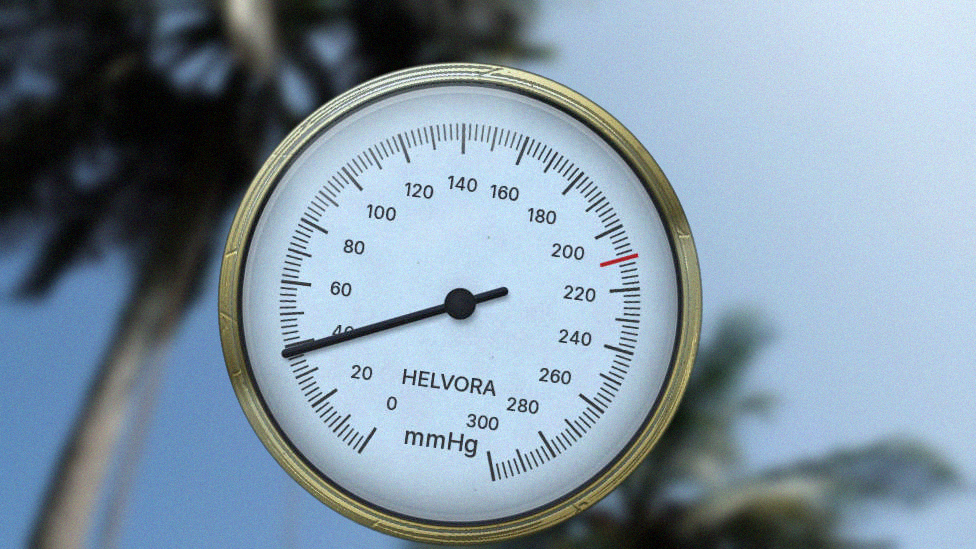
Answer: 38
